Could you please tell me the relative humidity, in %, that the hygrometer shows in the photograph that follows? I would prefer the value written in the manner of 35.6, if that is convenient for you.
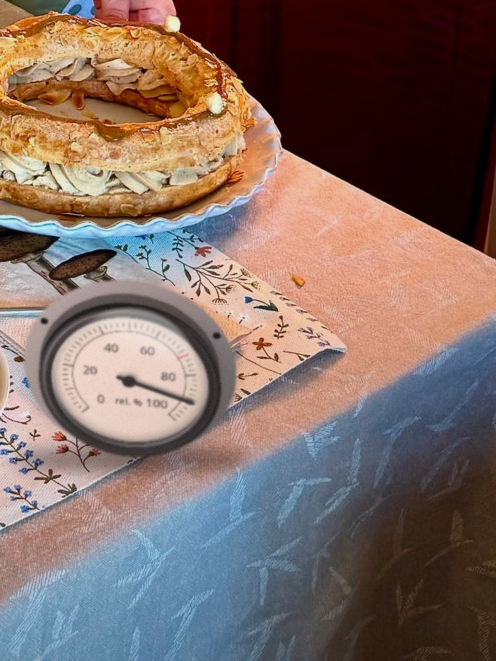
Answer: 90
